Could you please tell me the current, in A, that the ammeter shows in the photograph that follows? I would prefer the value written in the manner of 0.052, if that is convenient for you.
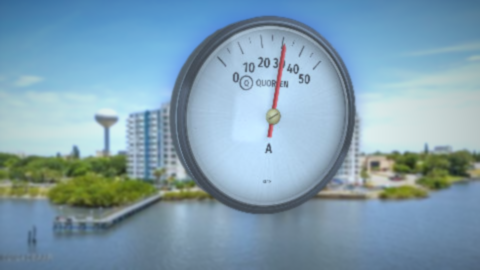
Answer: 30
